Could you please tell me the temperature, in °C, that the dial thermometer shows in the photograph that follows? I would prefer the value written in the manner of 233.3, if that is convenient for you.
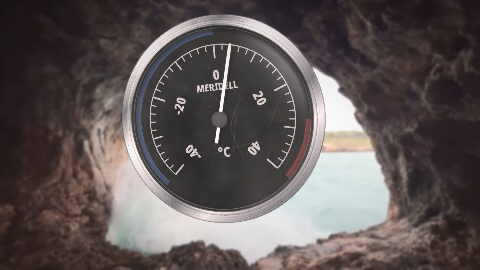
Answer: 4
